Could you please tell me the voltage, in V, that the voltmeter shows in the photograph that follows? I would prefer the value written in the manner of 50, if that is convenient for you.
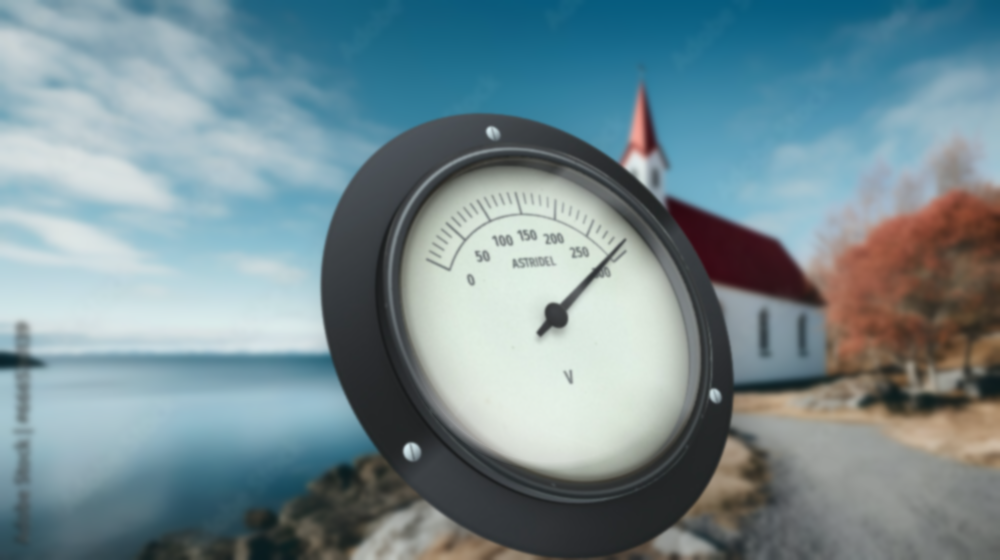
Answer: 290
